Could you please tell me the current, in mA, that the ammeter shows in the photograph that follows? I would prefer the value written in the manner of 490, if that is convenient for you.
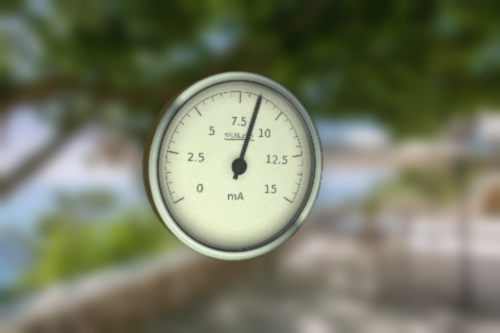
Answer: 8.5
